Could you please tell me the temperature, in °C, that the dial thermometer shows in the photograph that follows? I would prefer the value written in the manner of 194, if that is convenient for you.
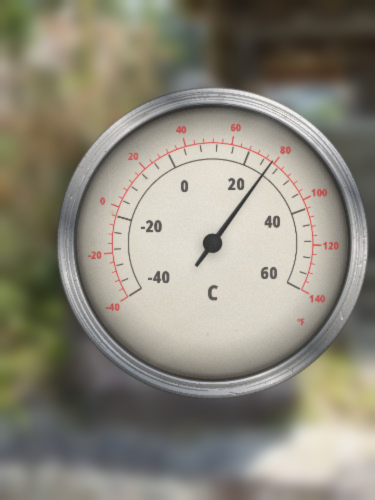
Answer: 26
